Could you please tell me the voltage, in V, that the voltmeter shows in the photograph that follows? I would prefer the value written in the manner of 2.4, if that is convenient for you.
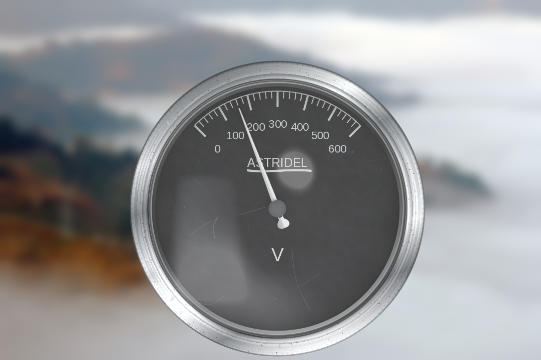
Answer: 160
